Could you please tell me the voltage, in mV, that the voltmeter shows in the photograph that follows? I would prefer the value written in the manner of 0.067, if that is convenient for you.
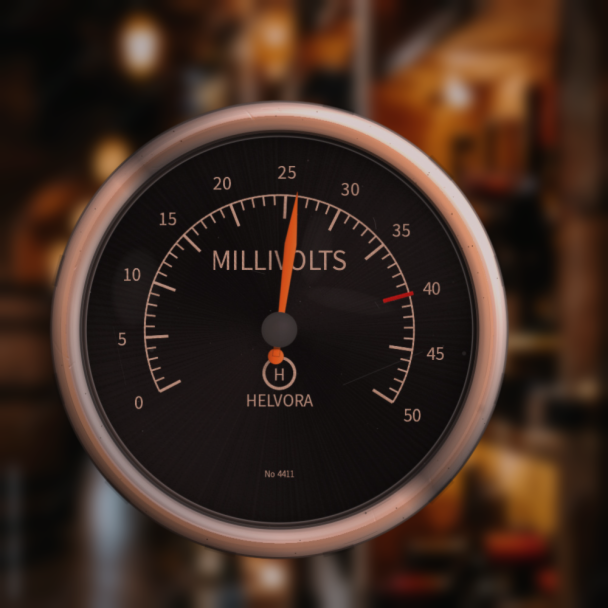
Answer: 26
